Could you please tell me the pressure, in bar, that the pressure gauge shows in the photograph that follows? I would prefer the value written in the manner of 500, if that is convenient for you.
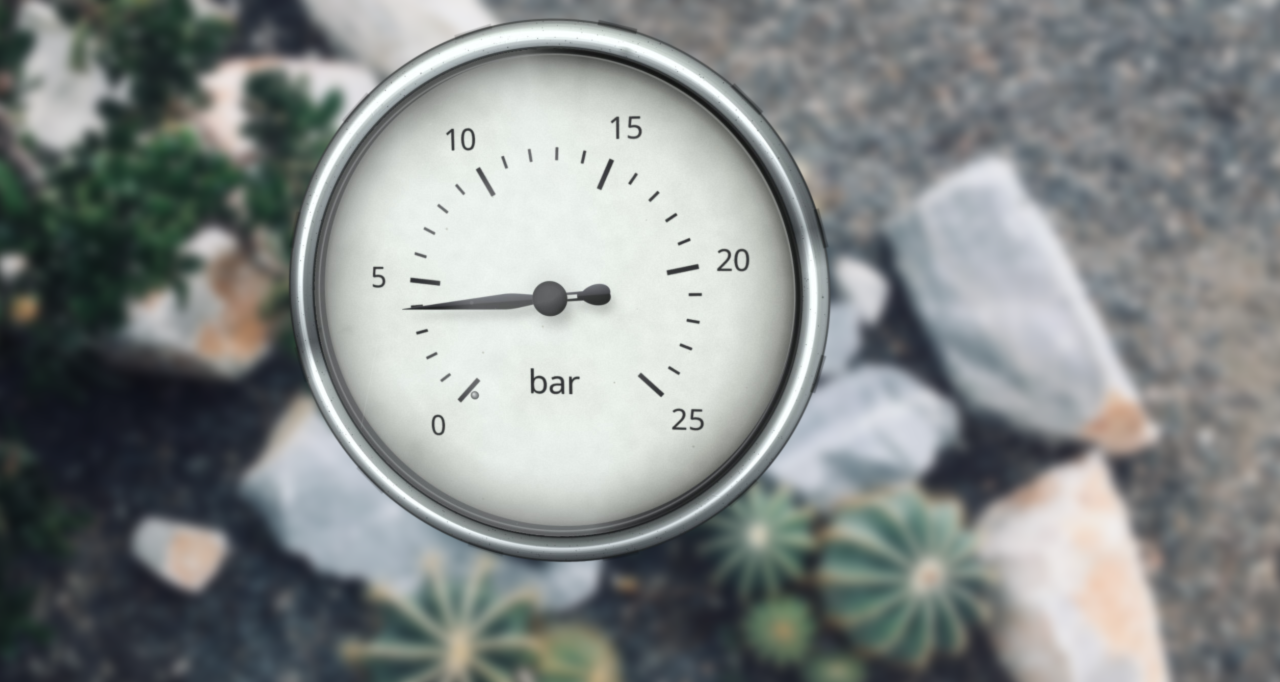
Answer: 4
